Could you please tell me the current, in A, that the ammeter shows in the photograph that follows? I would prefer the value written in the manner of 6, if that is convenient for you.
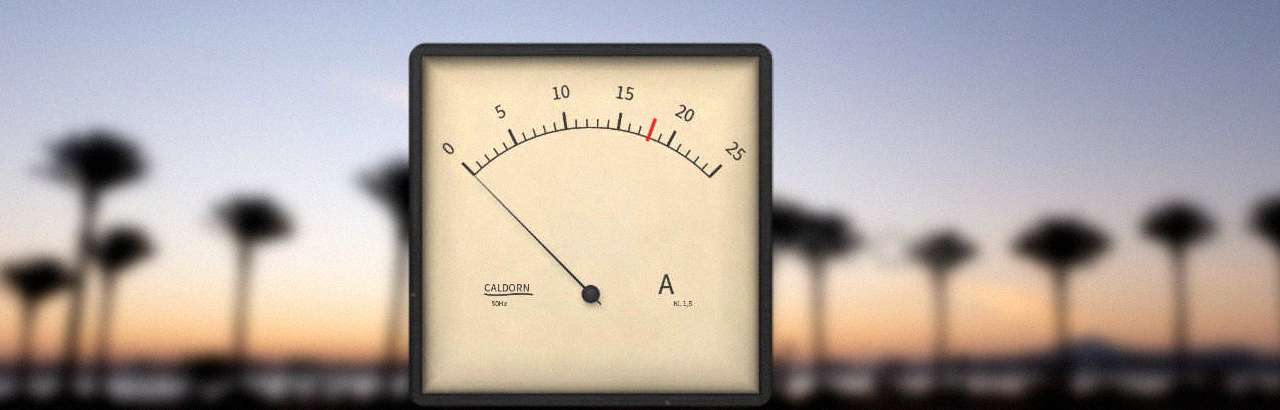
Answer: 0
